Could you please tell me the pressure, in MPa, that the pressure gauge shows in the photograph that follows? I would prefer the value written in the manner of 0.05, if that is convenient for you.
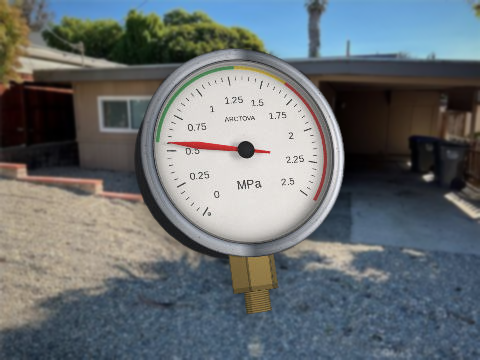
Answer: 0.55
